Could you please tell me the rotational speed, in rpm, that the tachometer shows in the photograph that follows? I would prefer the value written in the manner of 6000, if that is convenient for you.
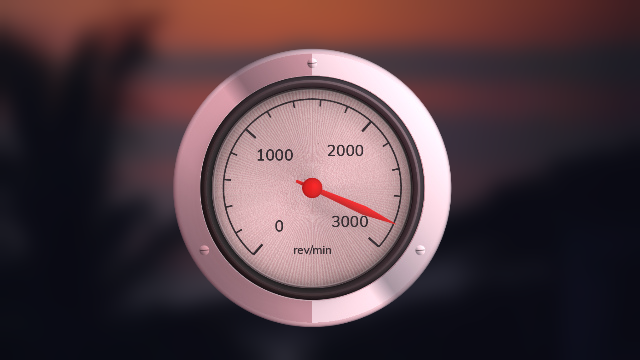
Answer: 2800
